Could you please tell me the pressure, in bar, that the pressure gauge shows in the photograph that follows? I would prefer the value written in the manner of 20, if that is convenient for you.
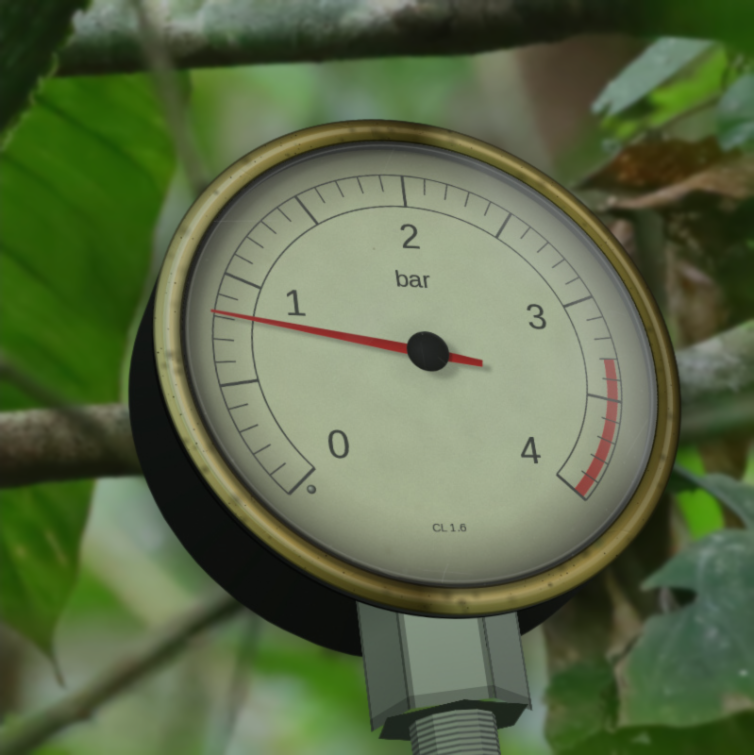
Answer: 0.8
